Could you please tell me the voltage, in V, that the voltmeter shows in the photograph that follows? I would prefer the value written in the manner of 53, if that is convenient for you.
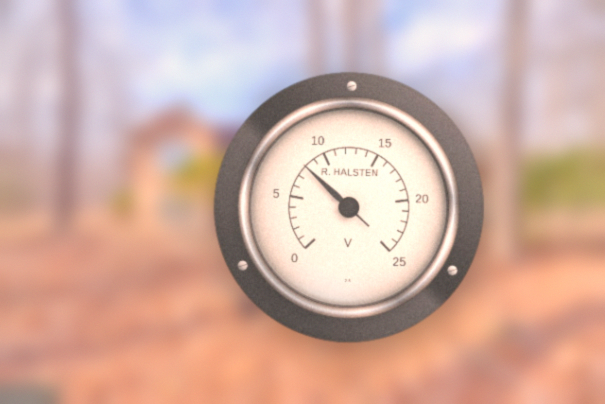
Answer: 8
